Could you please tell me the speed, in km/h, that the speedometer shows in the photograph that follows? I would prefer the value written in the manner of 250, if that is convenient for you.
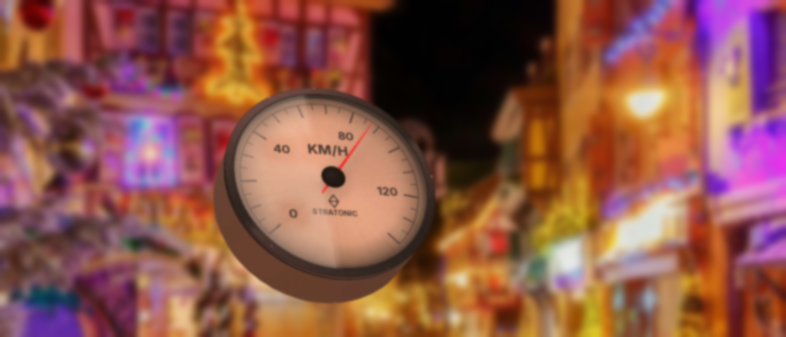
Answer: 87.5
